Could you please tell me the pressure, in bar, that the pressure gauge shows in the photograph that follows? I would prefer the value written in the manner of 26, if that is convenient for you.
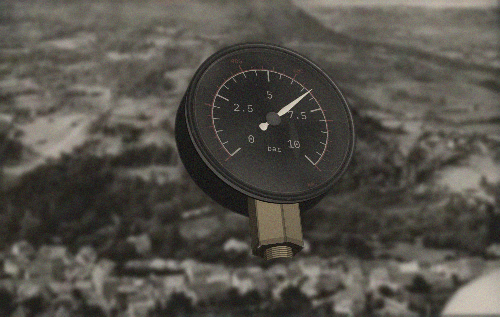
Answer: 6.75
